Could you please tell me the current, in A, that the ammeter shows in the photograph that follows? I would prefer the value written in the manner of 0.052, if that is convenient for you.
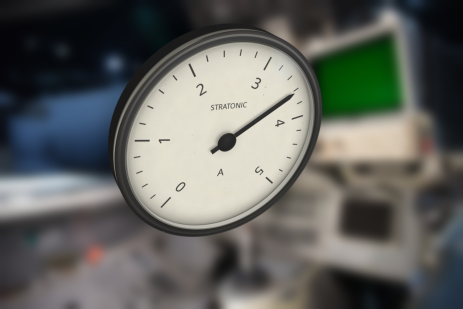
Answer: 3.6
